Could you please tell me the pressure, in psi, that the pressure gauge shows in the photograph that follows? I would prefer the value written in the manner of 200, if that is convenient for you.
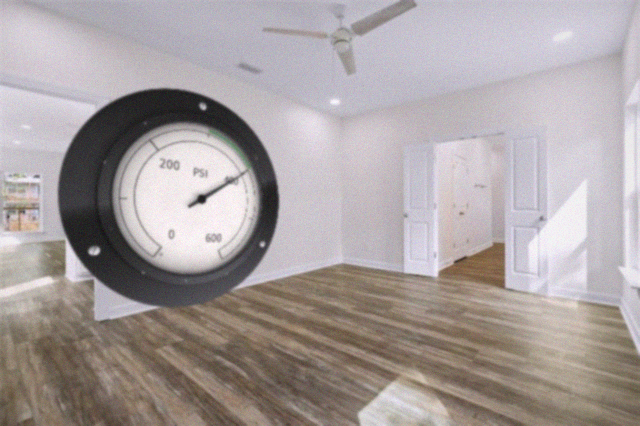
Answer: 400
